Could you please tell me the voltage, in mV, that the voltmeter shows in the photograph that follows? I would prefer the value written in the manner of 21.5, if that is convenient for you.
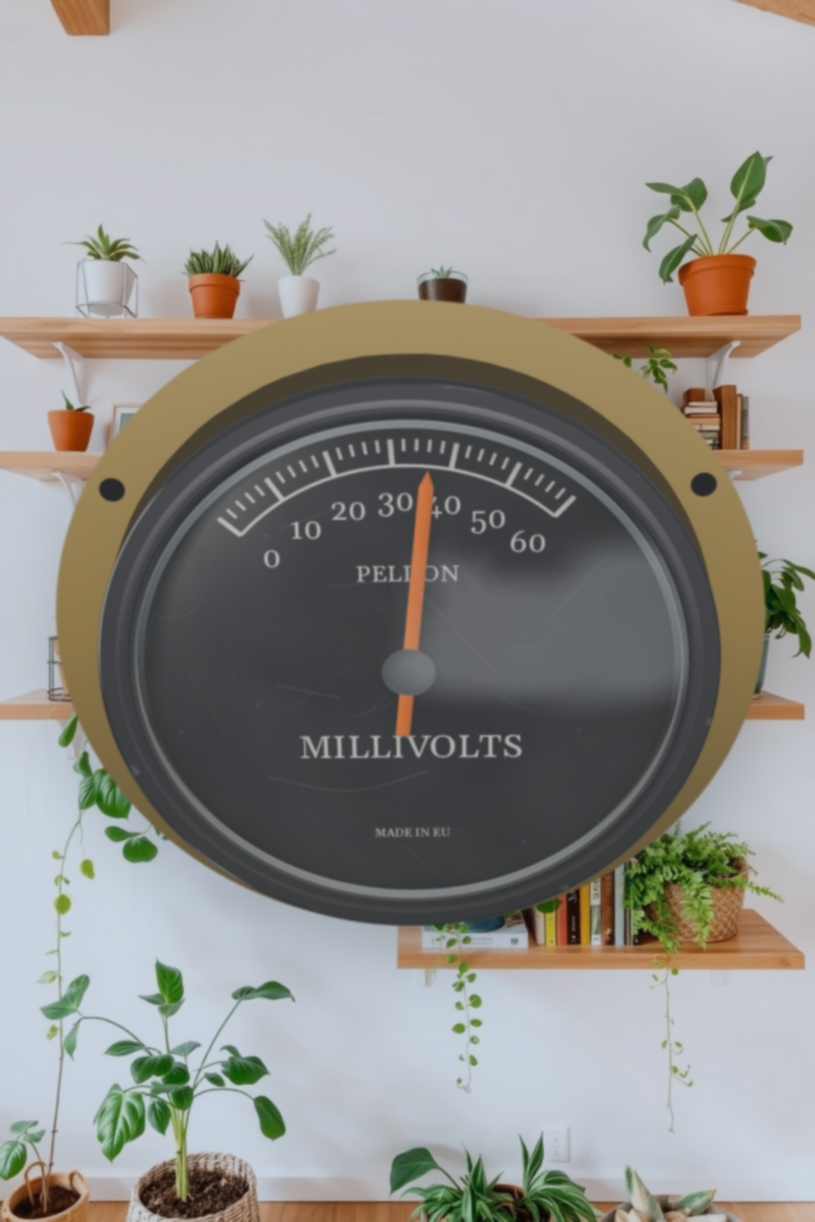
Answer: 36
